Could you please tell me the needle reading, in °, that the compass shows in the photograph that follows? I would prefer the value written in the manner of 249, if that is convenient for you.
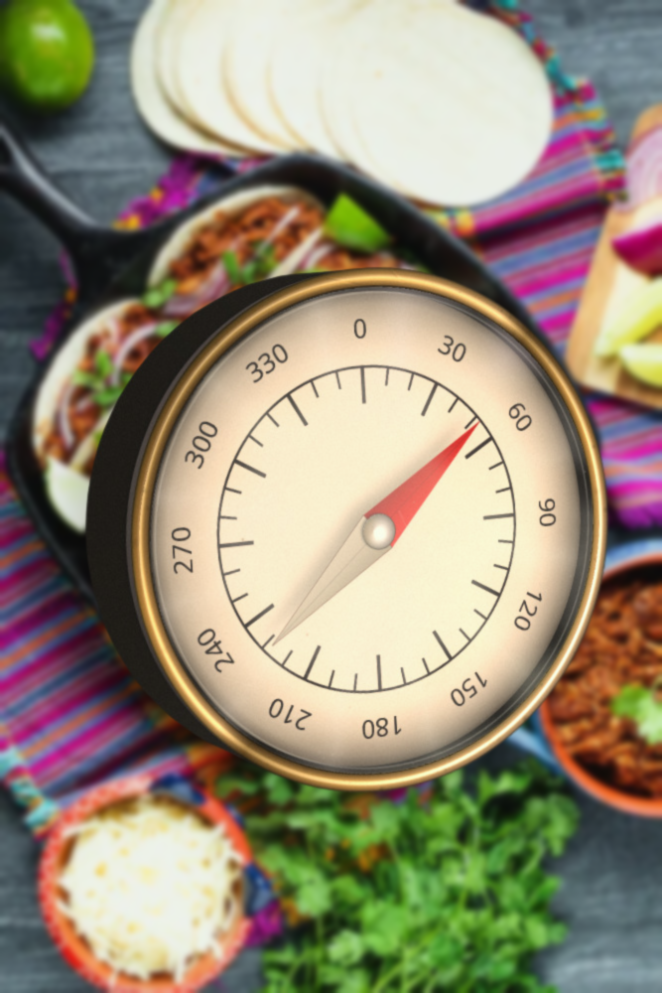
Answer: 50
